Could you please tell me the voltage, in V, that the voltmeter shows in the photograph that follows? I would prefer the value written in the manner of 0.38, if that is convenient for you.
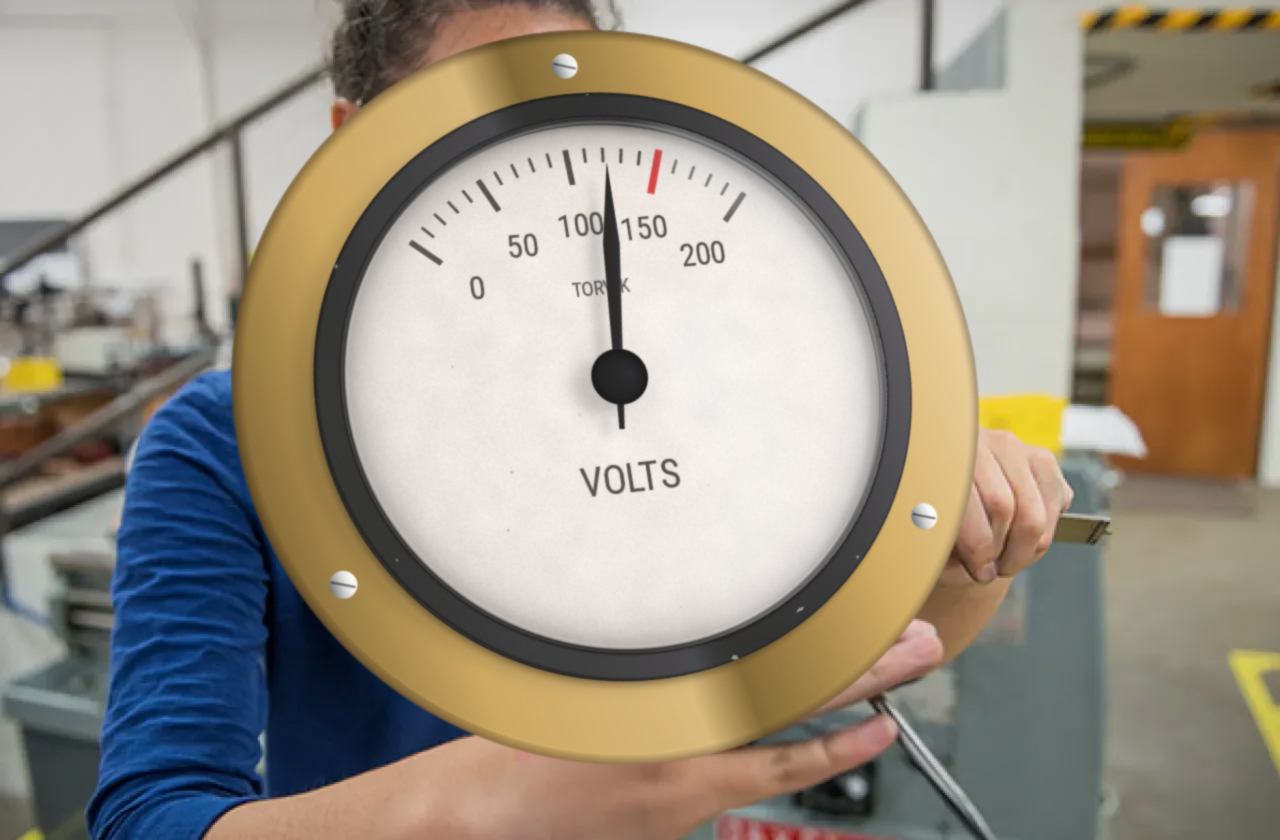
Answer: 120
